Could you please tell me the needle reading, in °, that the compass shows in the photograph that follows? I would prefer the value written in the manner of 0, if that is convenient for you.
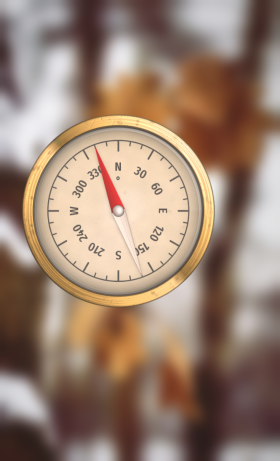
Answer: 340
